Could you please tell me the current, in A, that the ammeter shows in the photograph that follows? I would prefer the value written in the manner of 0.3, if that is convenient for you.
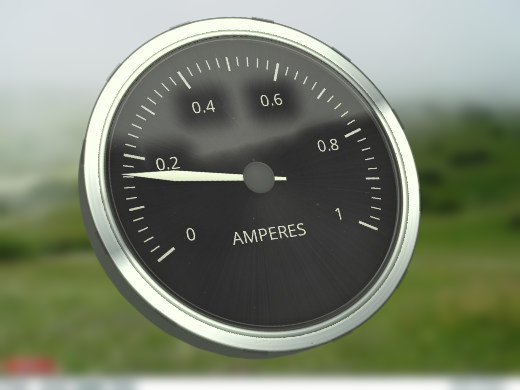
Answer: 0.16
